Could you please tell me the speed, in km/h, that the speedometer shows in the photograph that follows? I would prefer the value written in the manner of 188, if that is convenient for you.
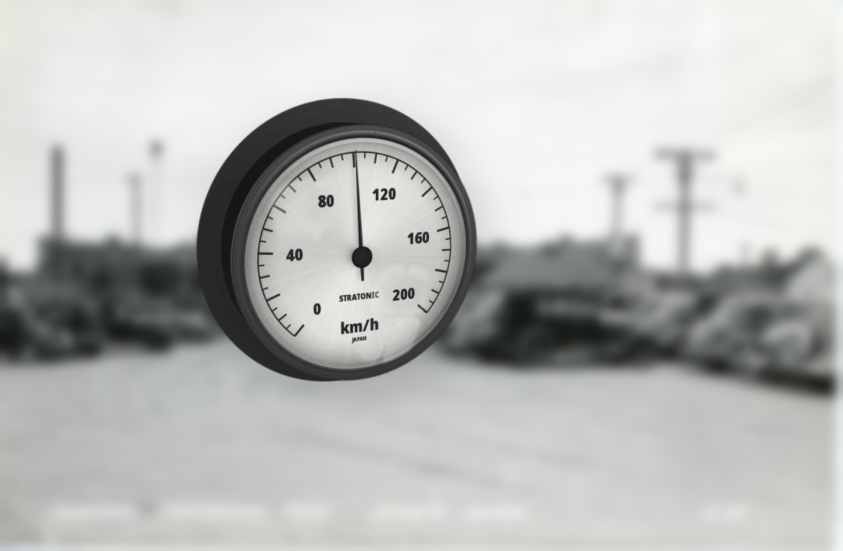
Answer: 100
